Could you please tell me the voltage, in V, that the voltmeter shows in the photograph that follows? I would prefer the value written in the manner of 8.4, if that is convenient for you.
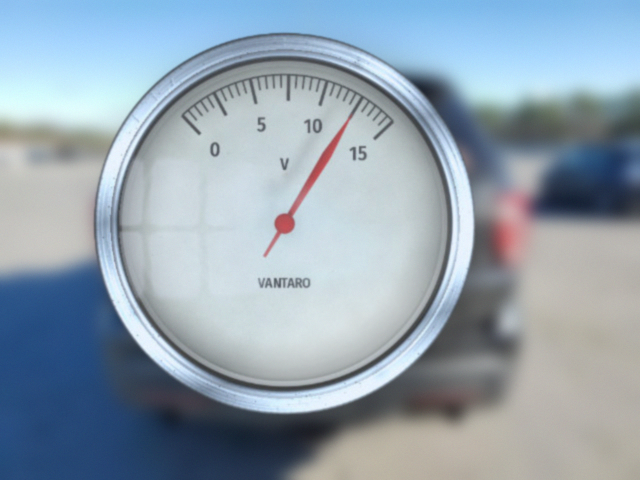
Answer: 12.5
